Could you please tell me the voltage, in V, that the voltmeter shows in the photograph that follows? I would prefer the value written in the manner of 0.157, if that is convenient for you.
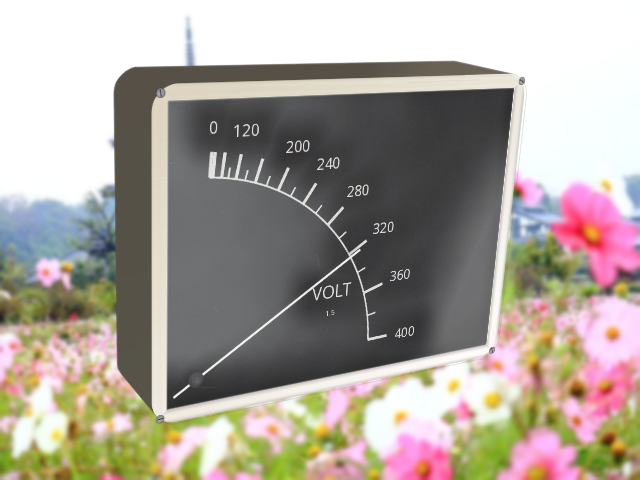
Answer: 320
